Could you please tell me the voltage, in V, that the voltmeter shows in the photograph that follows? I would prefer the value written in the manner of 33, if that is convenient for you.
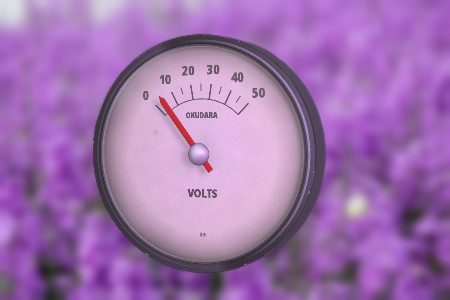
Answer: 5
